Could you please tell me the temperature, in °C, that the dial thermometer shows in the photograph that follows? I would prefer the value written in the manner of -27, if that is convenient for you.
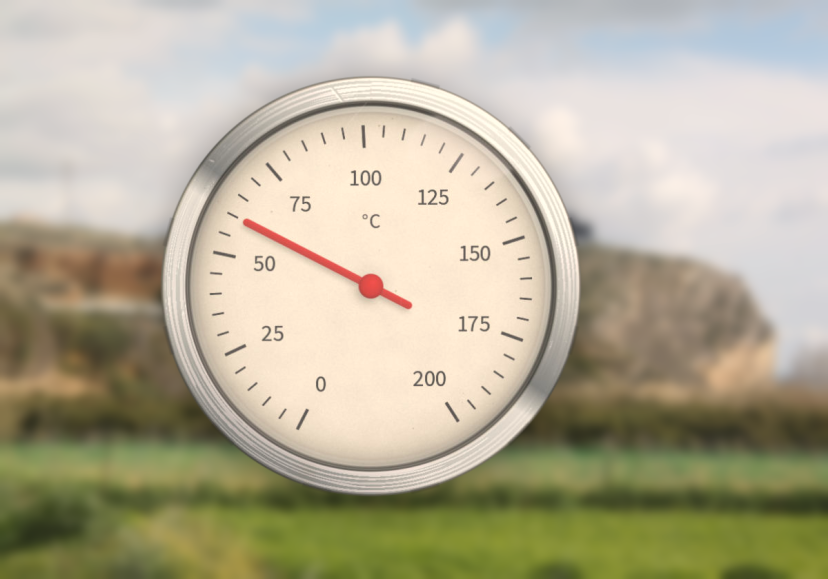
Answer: 60
